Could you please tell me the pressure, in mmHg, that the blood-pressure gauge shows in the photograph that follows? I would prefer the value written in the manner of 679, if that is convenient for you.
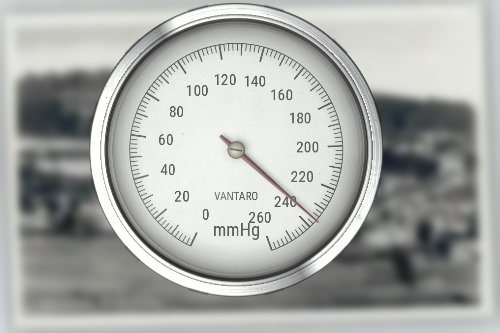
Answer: 236
